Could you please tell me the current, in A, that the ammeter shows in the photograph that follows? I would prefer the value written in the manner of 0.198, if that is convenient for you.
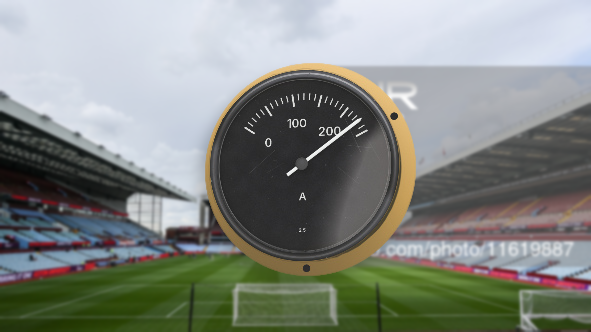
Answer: 230
